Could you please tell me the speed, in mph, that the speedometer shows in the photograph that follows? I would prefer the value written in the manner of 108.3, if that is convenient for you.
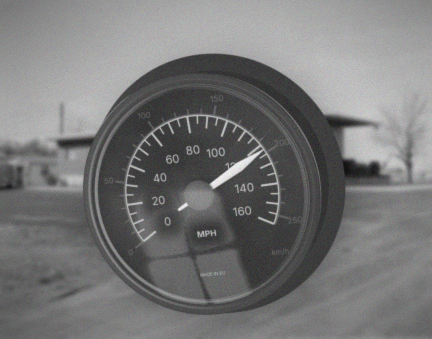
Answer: 122.5
